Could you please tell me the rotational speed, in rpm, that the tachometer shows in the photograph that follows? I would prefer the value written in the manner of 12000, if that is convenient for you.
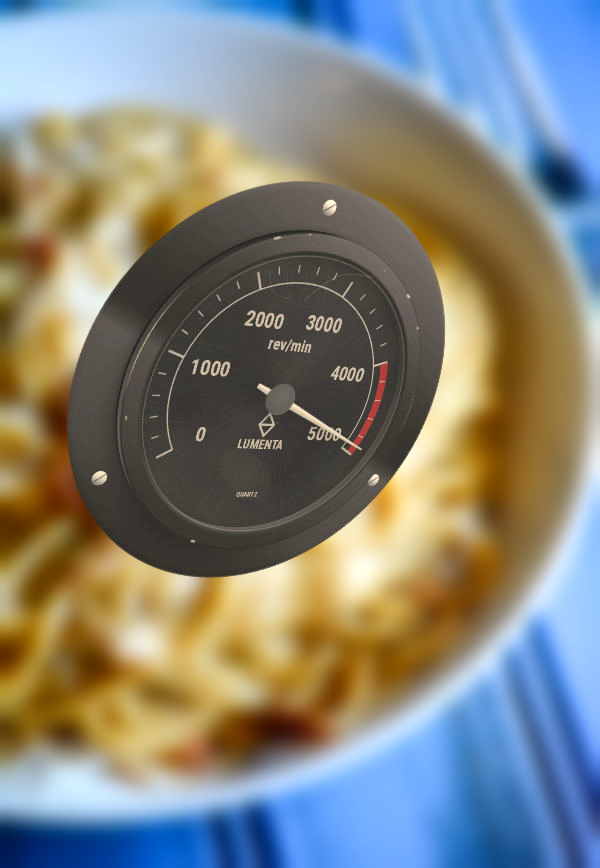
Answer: 4900
